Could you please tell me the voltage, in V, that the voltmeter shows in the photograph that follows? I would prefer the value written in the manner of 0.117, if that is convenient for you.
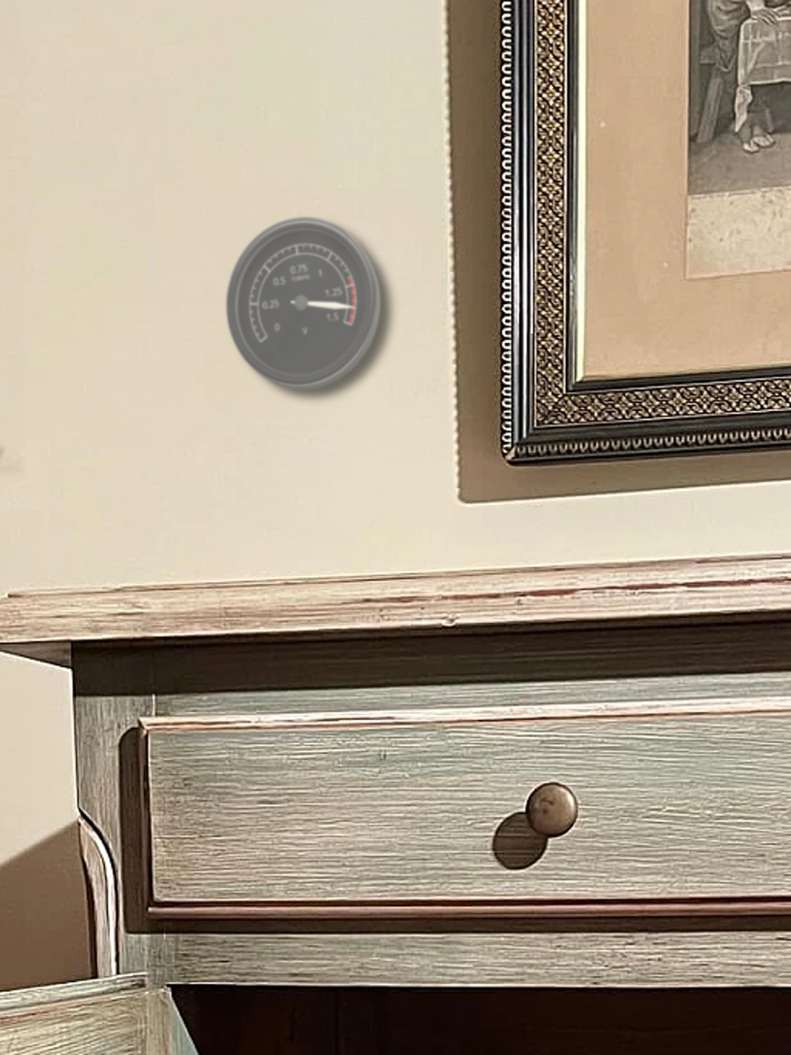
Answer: 1.4
